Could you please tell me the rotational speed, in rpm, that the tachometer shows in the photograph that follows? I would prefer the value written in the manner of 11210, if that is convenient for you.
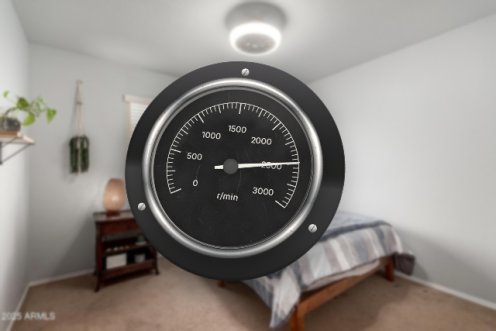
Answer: 2500
